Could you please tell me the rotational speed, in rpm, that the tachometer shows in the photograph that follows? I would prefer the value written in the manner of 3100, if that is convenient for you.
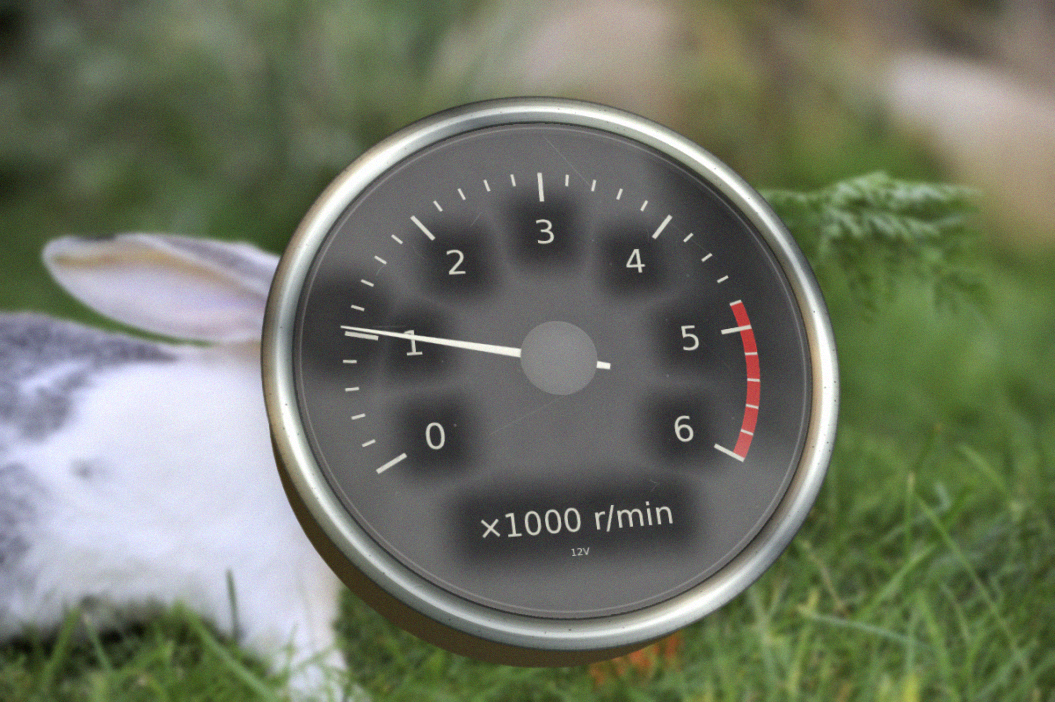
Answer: 1000
